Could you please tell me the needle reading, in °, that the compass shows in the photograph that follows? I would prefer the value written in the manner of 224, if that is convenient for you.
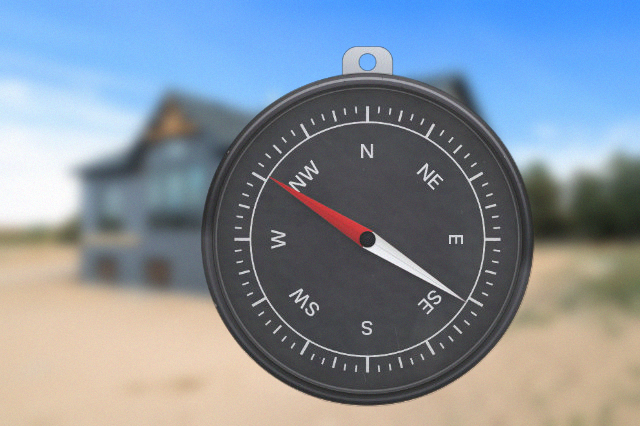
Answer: 302.5
